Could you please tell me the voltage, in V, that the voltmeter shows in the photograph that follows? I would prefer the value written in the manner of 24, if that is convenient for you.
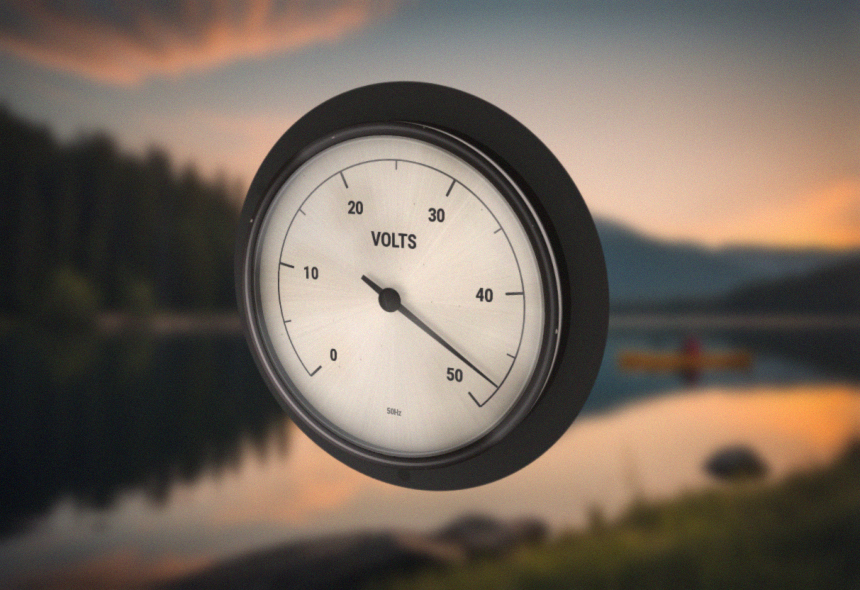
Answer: 47.5
